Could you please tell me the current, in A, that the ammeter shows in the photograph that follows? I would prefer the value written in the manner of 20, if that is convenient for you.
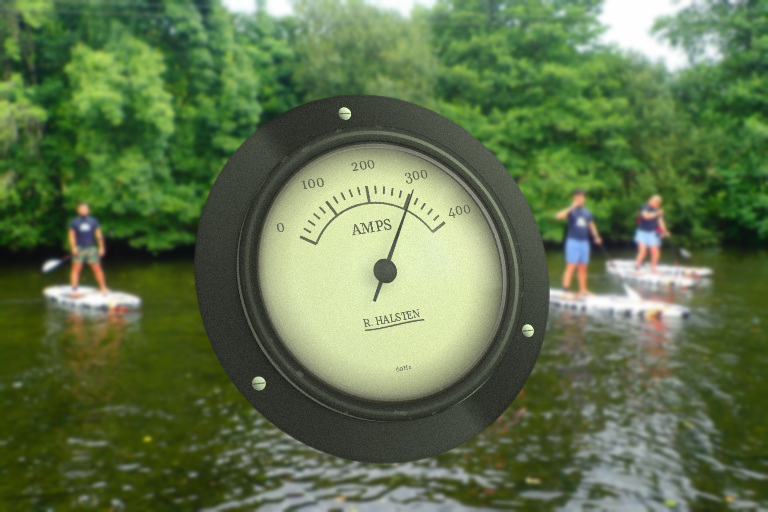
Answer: 300
